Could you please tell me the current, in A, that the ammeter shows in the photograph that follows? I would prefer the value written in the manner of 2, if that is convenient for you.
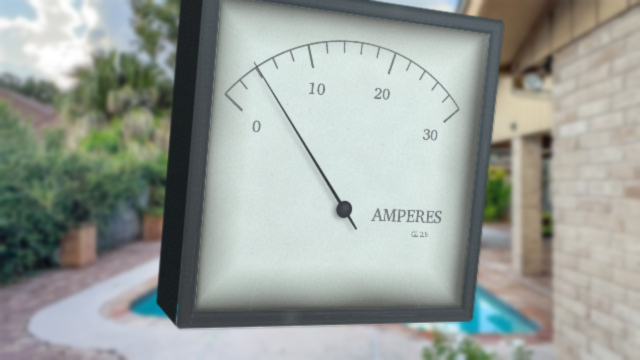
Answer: 4
